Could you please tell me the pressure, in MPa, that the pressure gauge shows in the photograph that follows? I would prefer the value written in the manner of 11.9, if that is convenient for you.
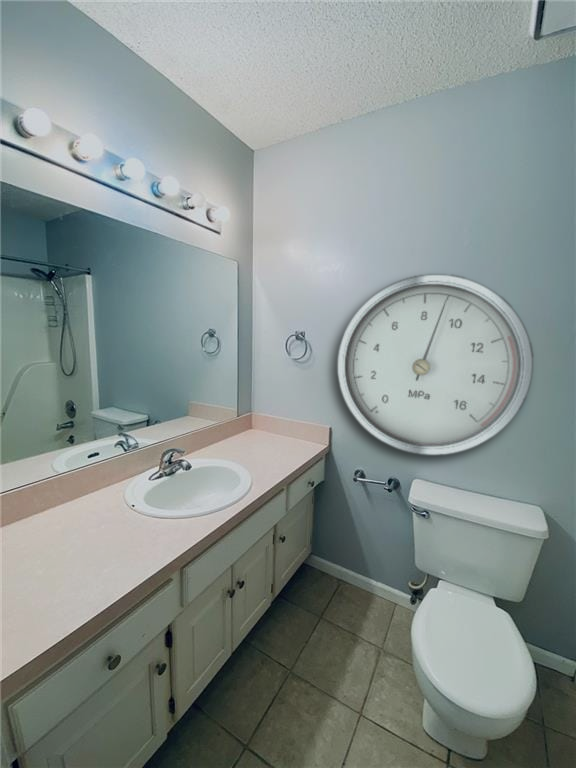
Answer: 9
